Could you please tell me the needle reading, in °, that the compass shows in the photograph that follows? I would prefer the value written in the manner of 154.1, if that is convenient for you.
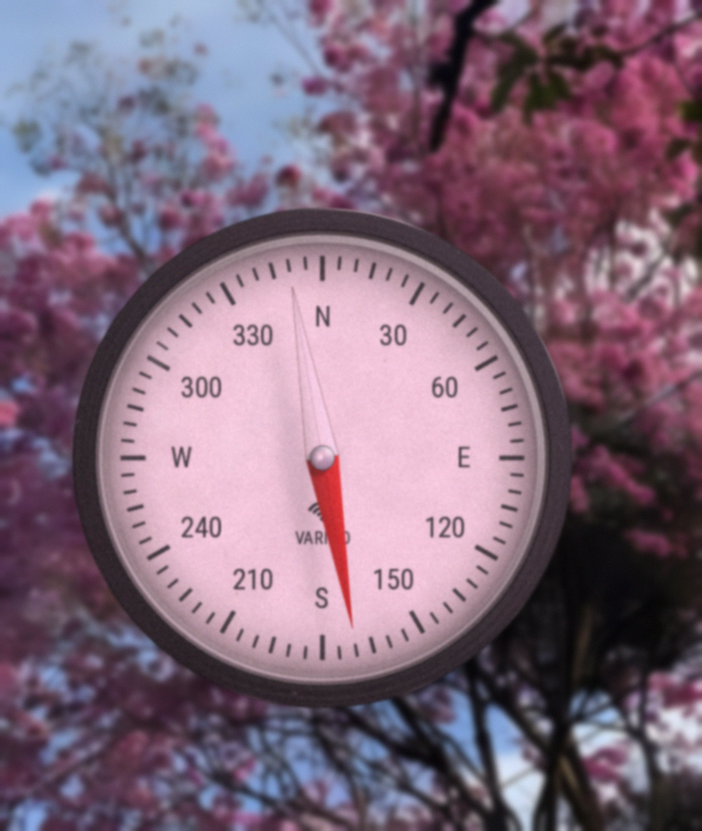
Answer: 170
